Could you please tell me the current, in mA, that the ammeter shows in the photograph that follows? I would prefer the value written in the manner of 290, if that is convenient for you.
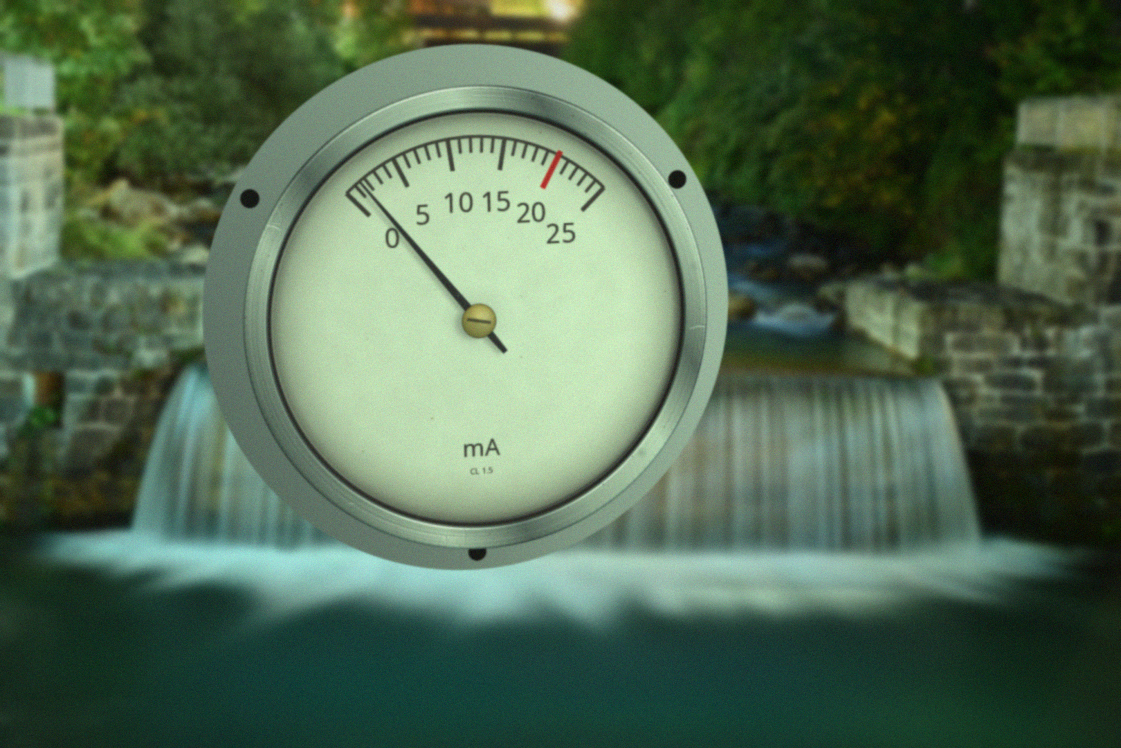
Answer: 1.5
